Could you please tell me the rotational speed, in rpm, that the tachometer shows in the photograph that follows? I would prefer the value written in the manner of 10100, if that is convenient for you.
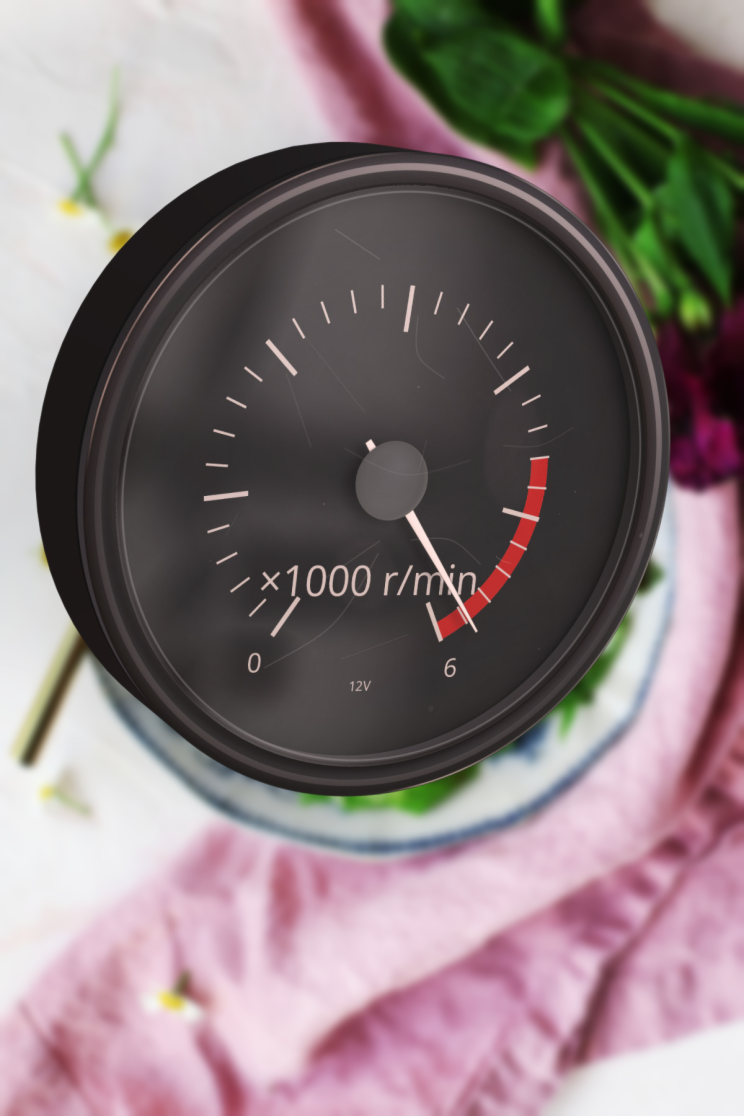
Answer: 5800
